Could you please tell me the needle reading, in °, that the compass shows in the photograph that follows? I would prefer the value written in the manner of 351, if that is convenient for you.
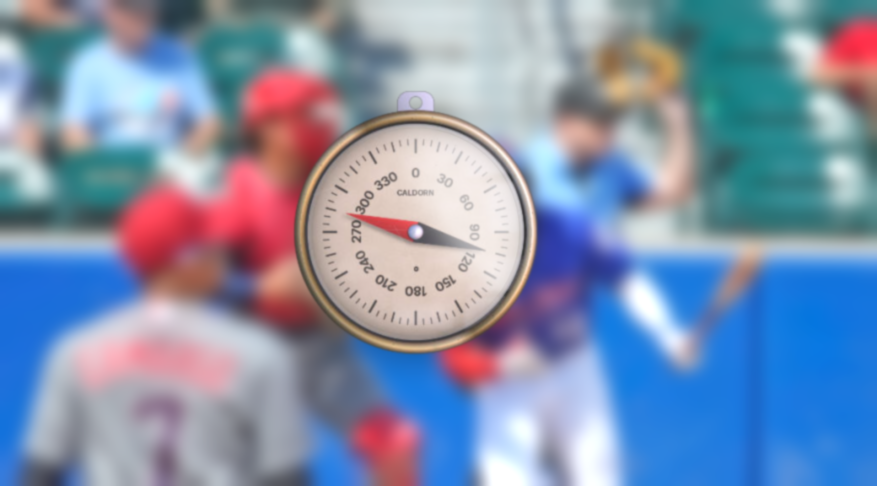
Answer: 285
